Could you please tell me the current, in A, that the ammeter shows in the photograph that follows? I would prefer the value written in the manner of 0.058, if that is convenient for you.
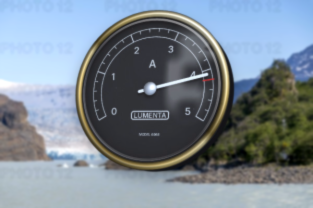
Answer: 4.1
